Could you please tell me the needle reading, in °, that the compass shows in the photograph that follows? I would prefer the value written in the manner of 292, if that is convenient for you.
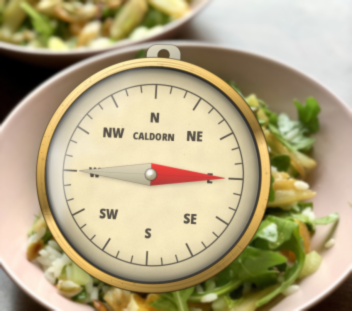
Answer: 90
